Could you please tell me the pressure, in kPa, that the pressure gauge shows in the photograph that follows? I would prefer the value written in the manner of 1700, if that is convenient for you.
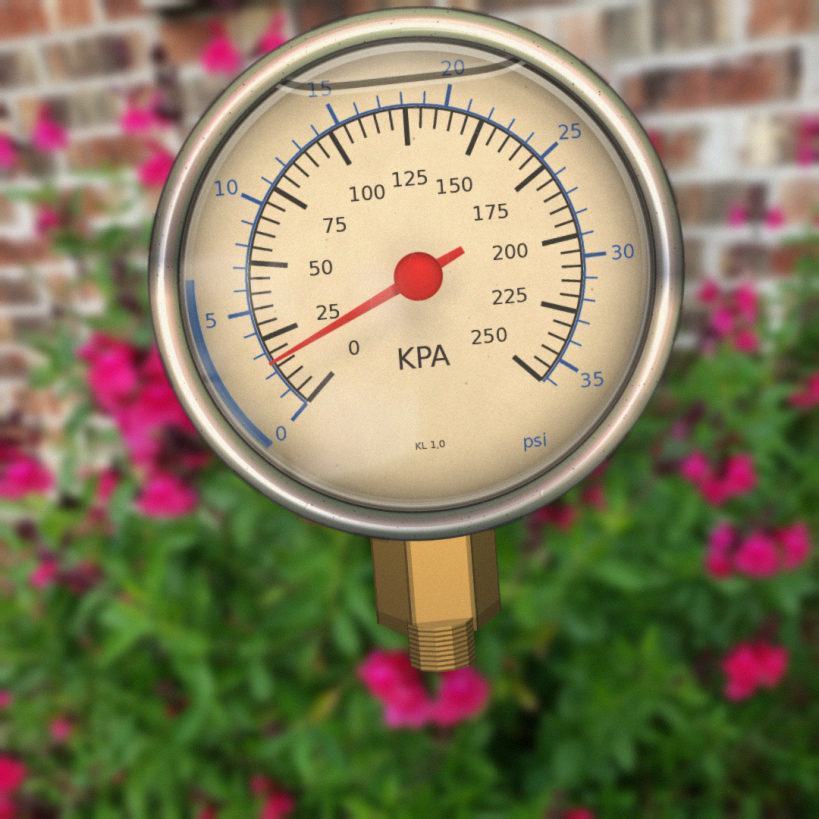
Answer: 17.5
